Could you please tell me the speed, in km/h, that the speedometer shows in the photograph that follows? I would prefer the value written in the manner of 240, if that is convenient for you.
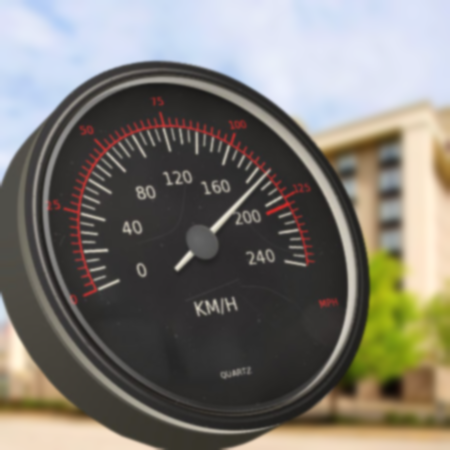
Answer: 185
